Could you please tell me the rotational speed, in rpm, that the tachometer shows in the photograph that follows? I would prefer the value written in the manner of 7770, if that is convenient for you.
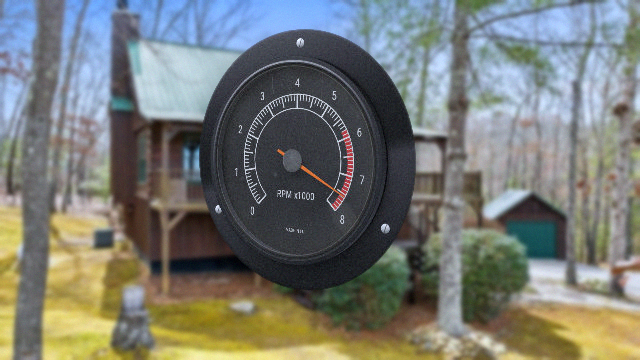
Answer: 7500
